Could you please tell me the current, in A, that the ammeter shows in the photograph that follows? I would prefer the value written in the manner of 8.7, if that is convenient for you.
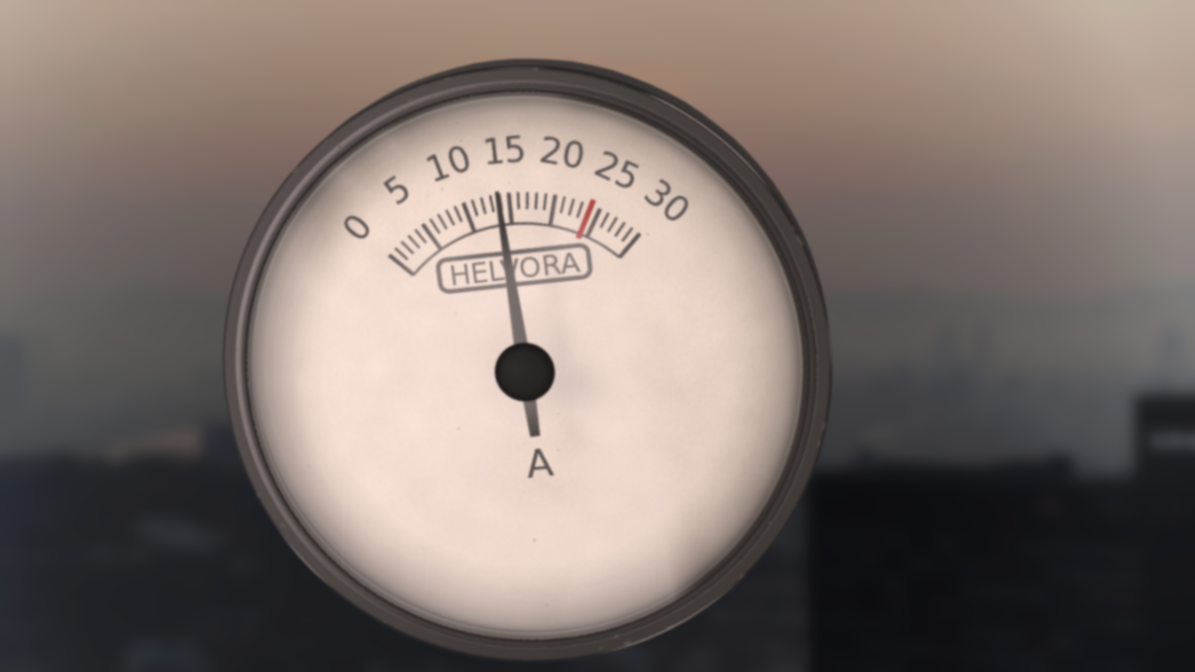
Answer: 14
